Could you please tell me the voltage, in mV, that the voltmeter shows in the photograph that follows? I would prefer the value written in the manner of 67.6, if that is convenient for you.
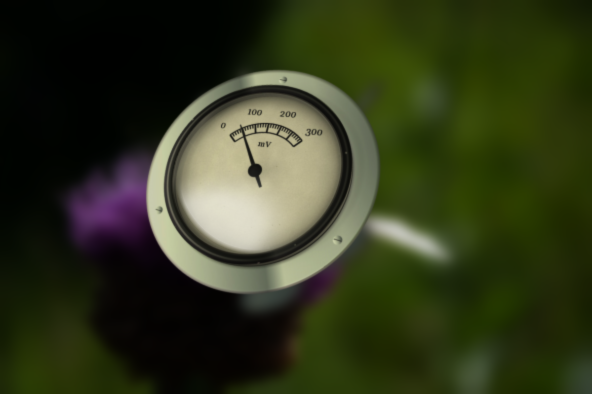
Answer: 50
